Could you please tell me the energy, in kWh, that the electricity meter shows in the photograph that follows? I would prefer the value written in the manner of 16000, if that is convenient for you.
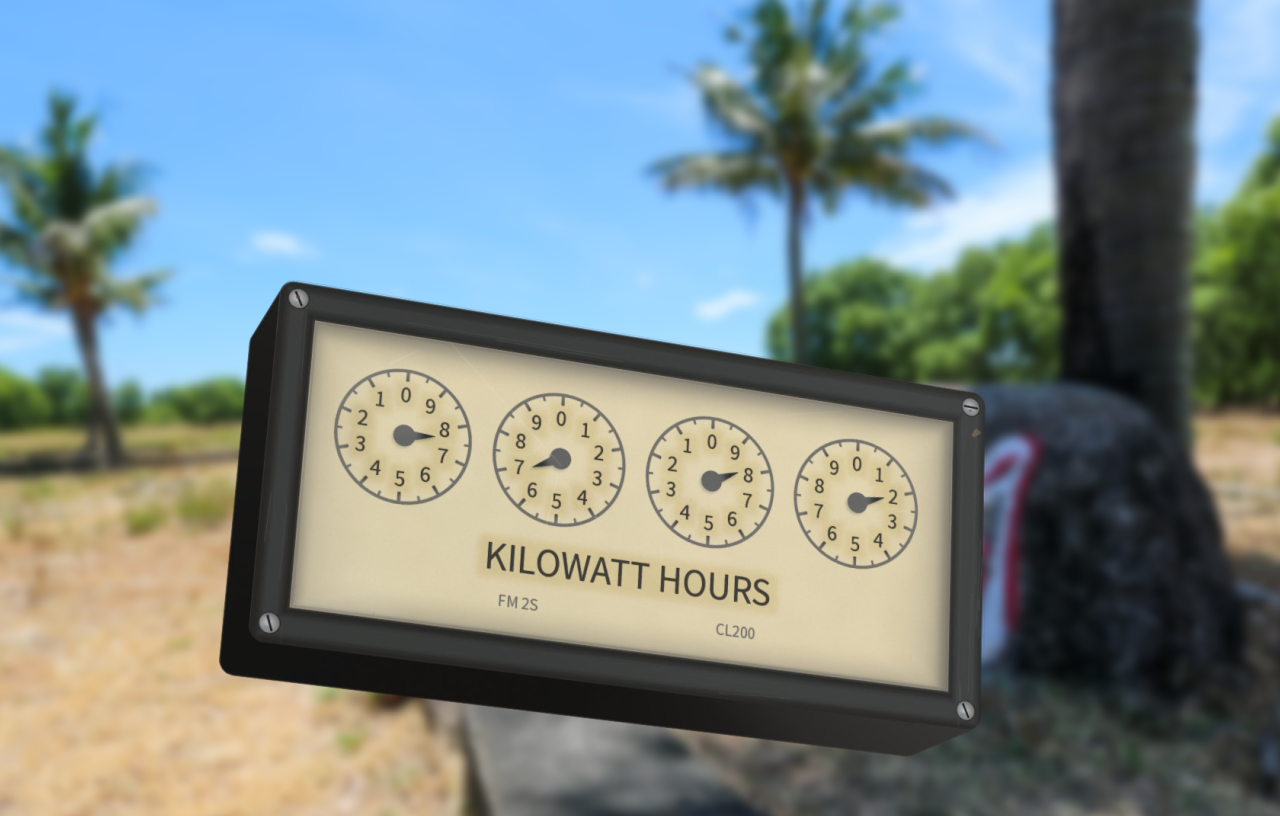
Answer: 7682
